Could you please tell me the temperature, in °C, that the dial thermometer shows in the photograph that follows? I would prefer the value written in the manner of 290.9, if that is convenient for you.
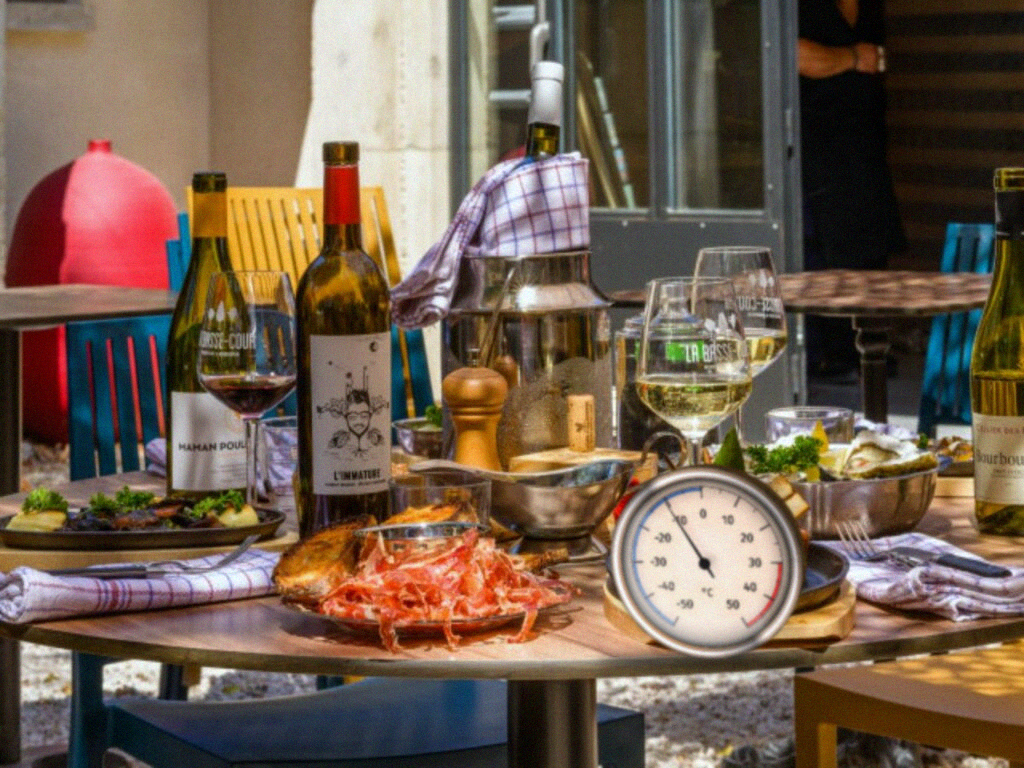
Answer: -10
